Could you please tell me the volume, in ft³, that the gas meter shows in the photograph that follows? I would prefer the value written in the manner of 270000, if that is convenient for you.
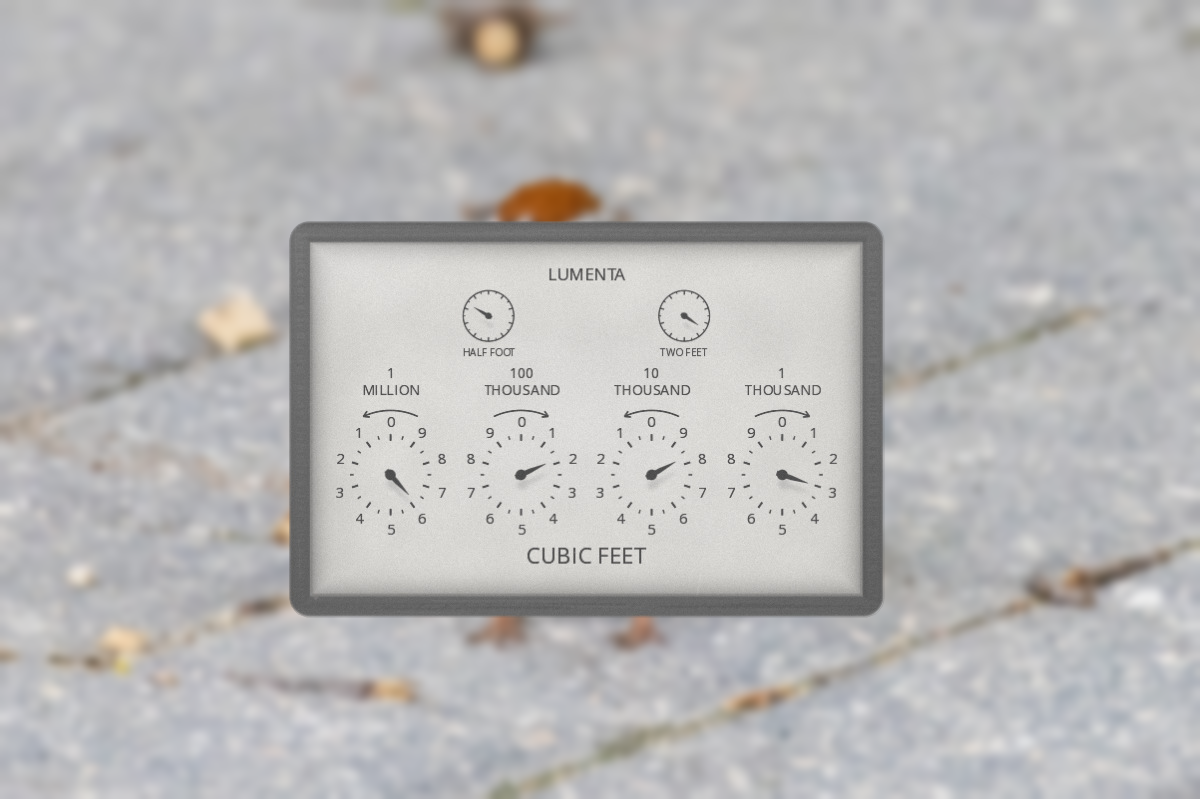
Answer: 618300
